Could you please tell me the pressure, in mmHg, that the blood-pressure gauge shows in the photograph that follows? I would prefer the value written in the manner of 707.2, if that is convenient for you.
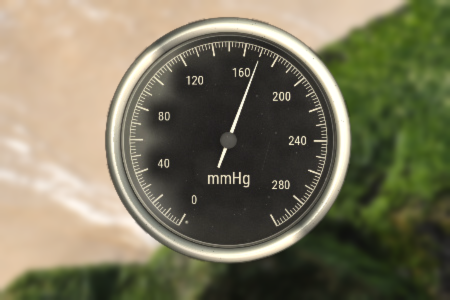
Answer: 170
